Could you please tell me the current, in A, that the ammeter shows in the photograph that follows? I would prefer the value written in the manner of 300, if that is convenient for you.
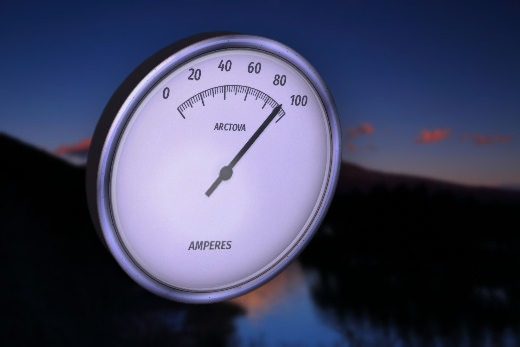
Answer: 90
